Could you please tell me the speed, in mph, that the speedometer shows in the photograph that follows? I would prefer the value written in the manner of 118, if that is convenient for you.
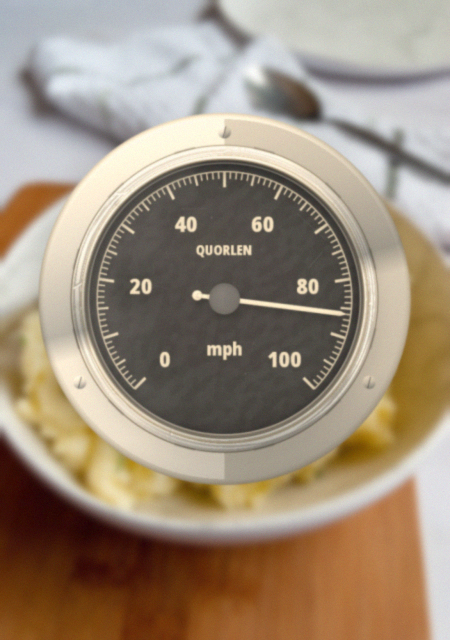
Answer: 86
